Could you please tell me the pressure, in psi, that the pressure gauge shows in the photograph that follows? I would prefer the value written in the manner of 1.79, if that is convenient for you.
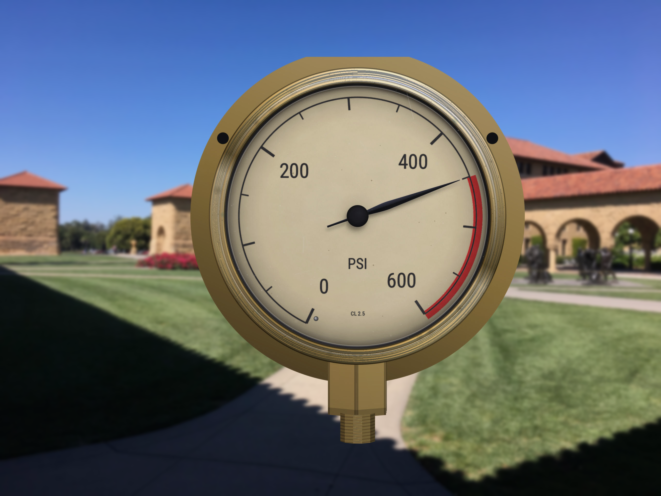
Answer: 450
